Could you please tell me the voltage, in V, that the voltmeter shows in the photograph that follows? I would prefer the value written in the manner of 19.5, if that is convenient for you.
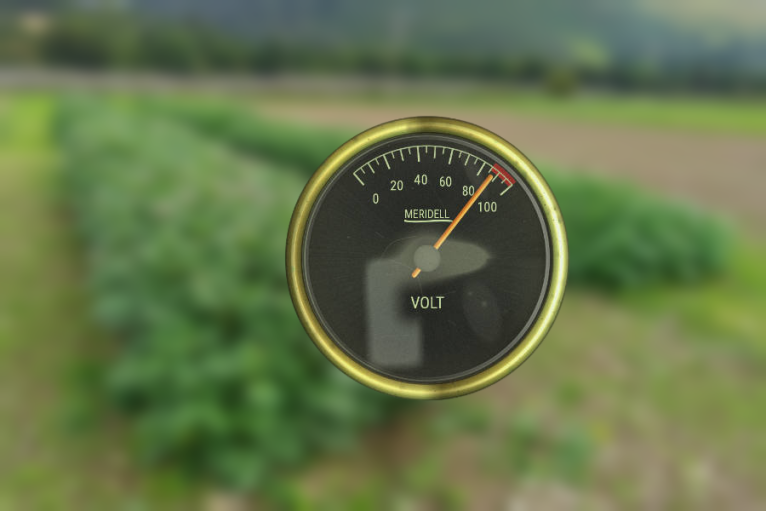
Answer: 87.5
